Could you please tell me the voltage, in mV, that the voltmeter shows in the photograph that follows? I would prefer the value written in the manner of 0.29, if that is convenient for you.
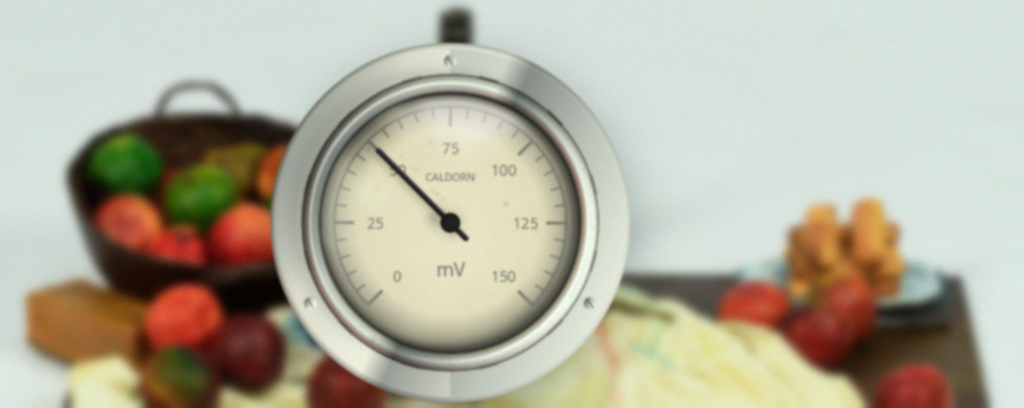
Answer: 50
